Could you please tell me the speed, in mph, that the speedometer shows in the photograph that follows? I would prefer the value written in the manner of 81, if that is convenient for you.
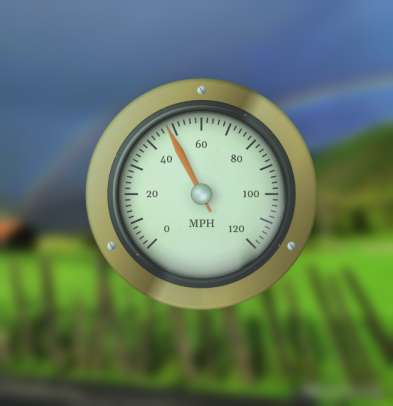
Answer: 48
